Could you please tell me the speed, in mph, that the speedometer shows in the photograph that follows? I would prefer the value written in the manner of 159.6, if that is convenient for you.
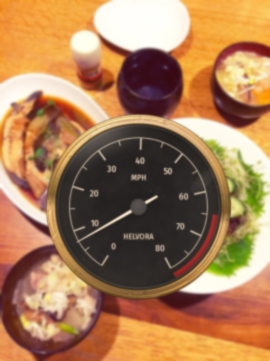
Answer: 7.5
